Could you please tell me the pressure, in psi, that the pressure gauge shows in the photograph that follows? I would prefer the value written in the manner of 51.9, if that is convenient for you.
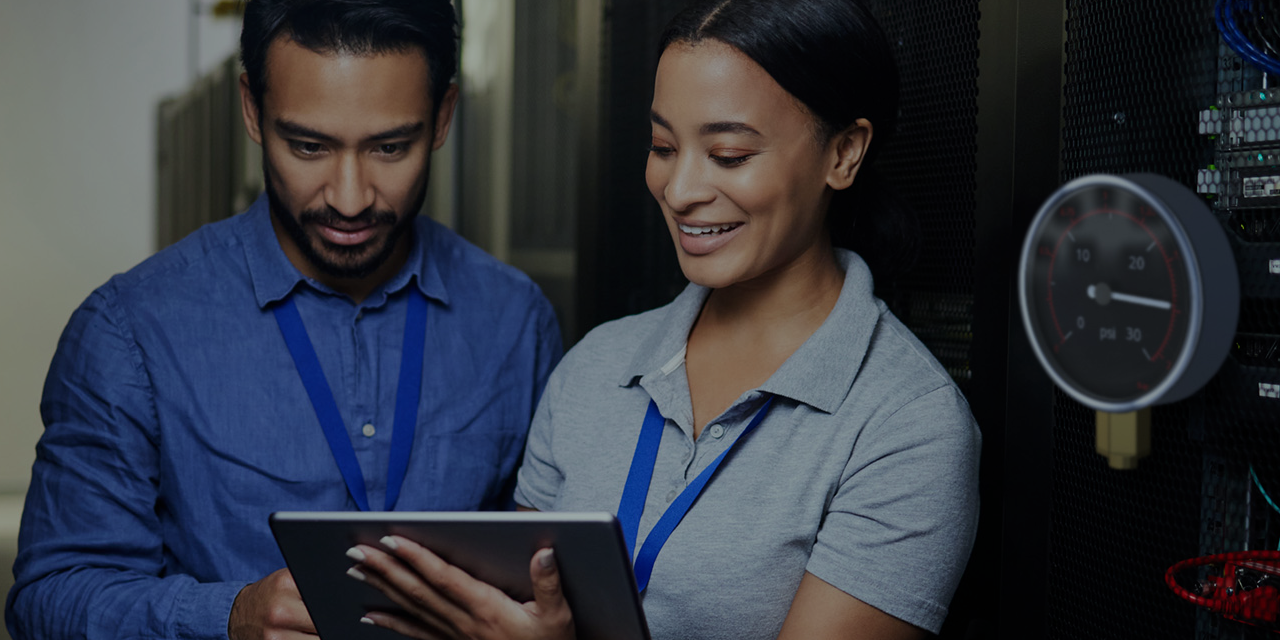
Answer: 25
